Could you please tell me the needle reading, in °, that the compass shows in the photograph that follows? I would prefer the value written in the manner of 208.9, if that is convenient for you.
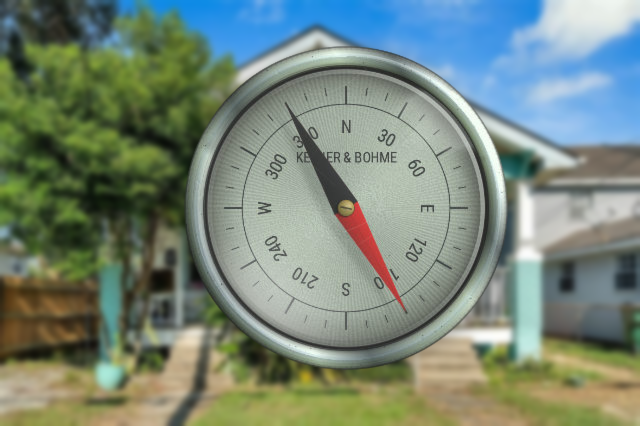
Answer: 150
